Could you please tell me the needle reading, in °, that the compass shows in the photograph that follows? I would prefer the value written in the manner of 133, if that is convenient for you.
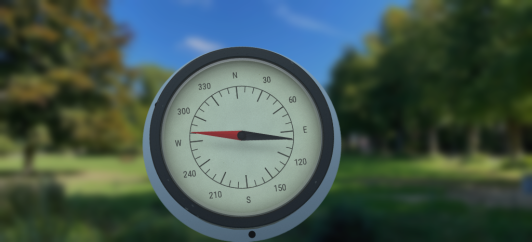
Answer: 280
